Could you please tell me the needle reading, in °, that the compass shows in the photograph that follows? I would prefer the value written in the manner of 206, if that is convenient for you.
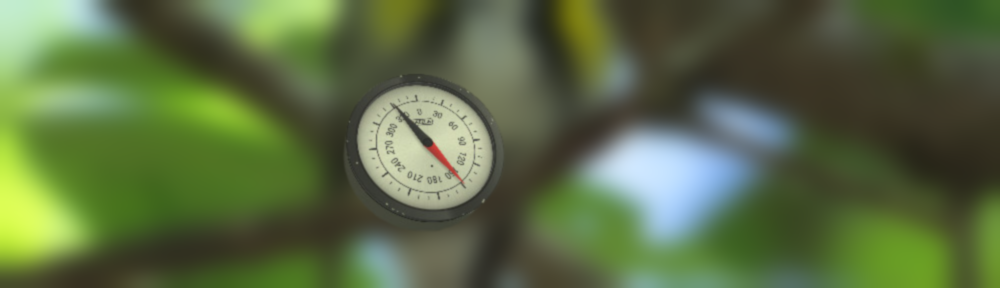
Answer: 150
